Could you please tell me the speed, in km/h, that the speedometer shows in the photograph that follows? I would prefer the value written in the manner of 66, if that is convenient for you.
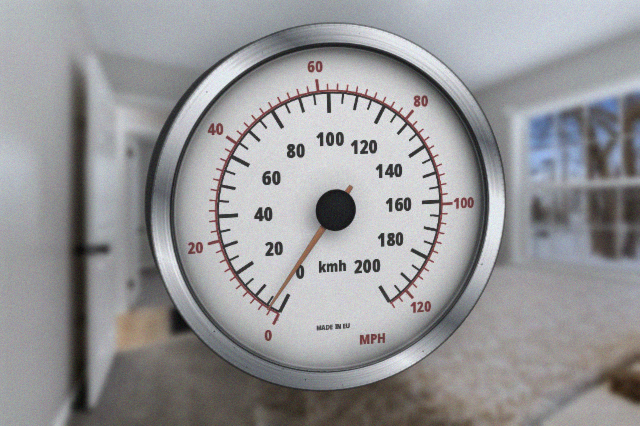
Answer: 5
